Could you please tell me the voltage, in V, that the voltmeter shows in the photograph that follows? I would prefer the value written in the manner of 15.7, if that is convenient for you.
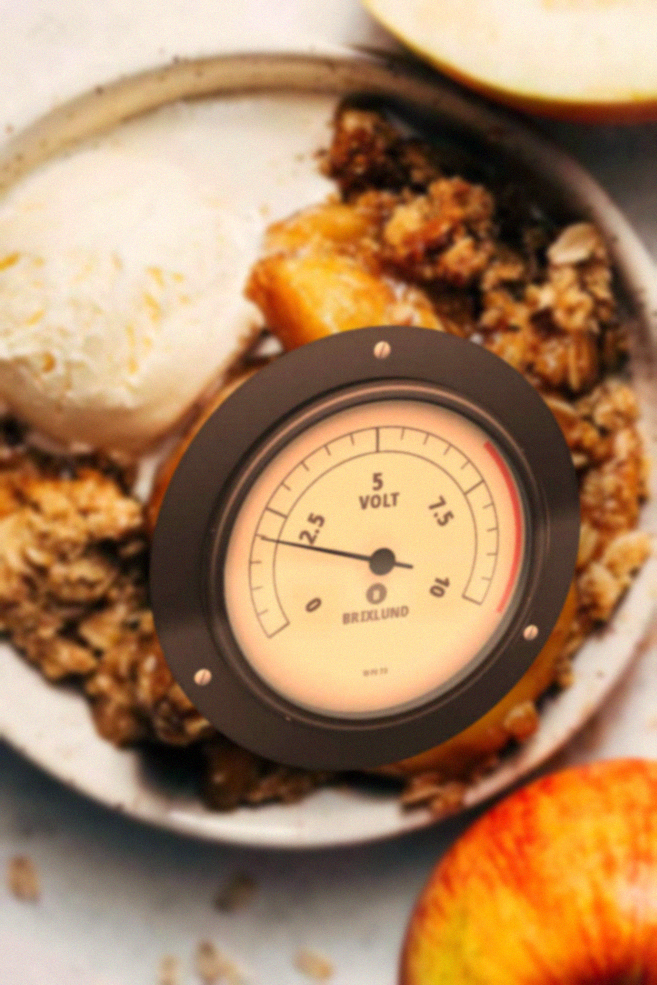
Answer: 2
